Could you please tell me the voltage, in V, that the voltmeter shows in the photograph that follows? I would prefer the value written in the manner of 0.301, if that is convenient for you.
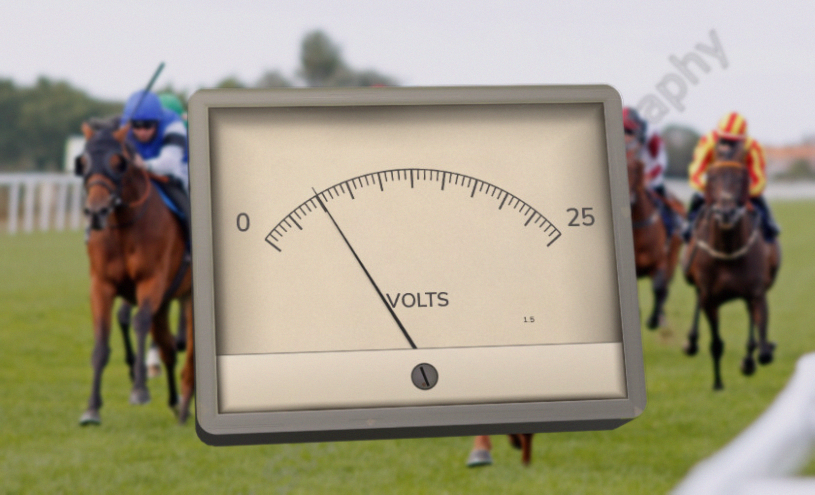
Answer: 5
